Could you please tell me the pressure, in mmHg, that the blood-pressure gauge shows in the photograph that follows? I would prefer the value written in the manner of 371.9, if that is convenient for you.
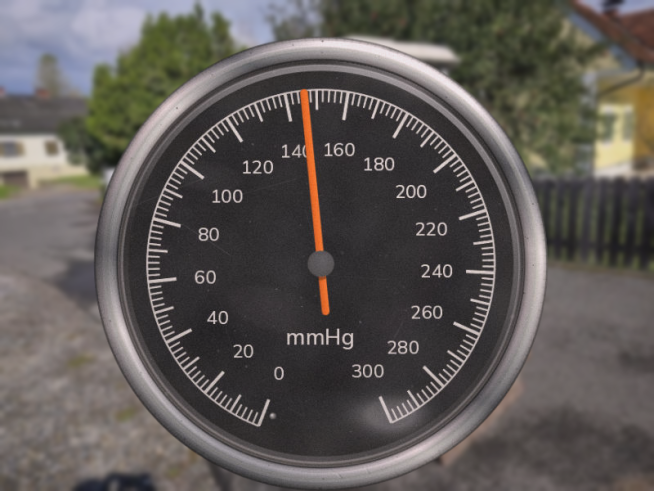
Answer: 146
